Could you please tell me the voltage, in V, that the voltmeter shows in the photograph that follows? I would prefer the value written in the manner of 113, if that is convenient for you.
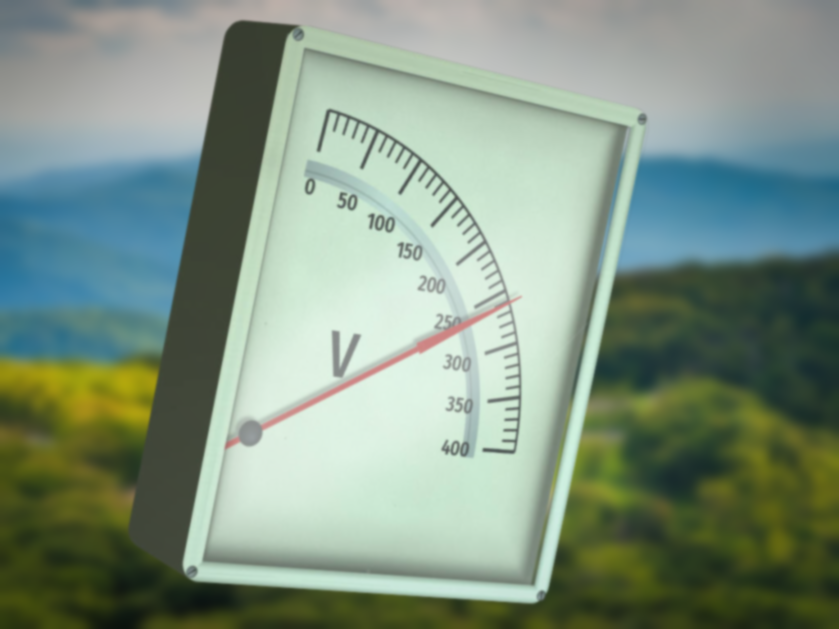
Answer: 260
